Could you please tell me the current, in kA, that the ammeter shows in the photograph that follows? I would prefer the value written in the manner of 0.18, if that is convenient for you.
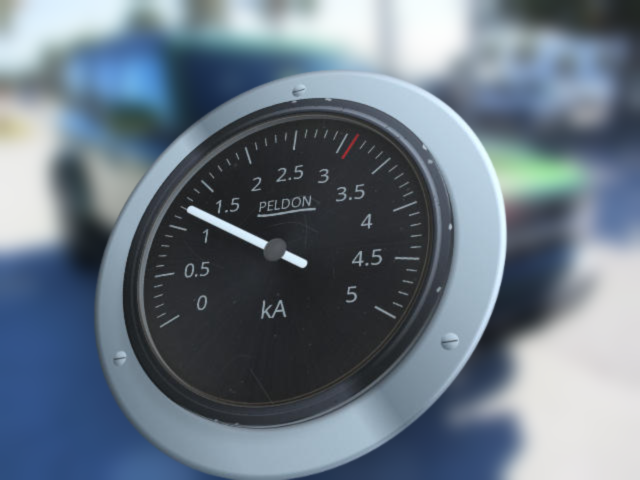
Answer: 1.2
